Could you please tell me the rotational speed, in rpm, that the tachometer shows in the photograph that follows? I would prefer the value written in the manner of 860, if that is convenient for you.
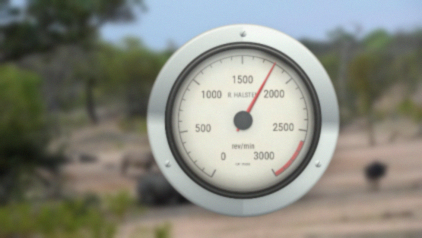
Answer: 1800
